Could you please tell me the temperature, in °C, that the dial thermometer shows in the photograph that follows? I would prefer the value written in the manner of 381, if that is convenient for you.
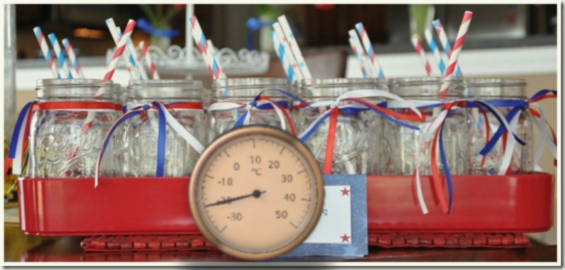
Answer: -20
